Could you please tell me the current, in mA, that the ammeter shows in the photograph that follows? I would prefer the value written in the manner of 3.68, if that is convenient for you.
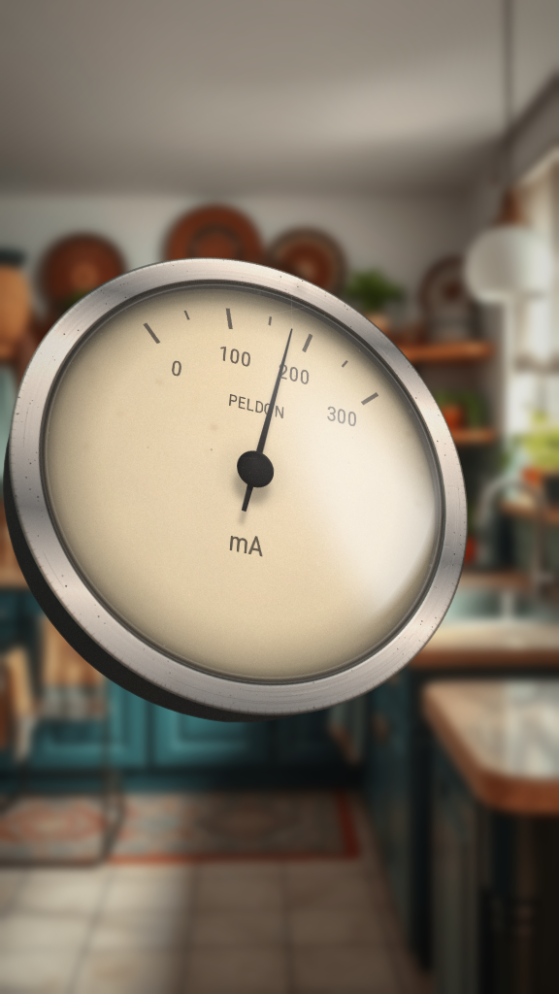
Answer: 175
